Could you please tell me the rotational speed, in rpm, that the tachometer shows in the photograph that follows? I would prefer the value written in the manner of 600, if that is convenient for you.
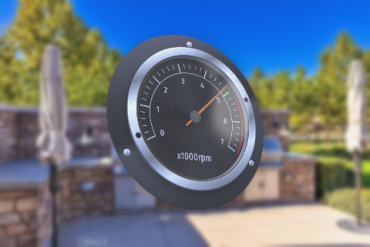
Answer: 4800
